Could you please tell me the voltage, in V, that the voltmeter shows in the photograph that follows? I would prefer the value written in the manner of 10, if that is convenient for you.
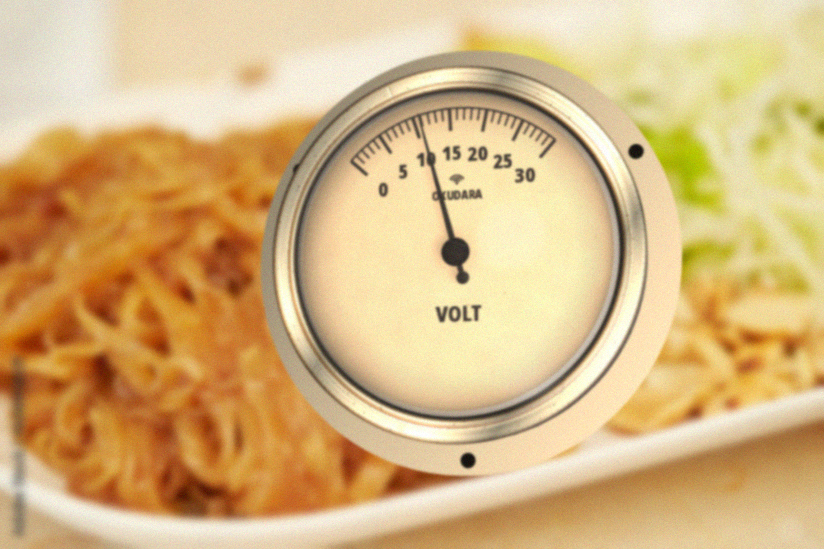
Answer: 11
